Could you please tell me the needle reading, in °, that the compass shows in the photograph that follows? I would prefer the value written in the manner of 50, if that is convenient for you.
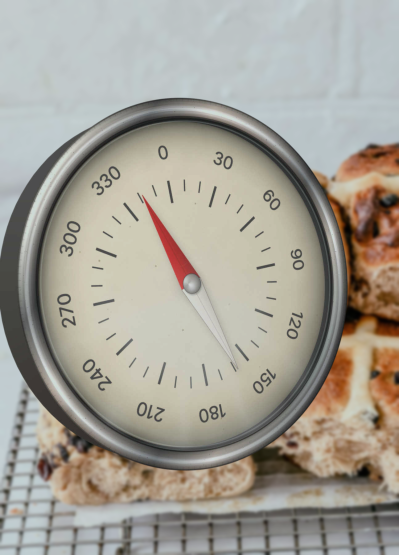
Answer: 340
